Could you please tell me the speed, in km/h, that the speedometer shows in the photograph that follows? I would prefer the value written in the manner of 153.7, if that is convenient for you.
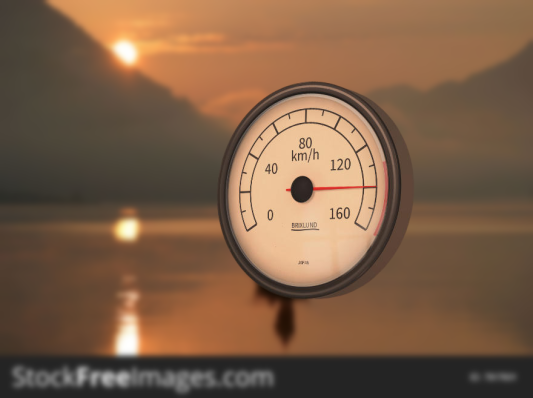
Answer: 140
